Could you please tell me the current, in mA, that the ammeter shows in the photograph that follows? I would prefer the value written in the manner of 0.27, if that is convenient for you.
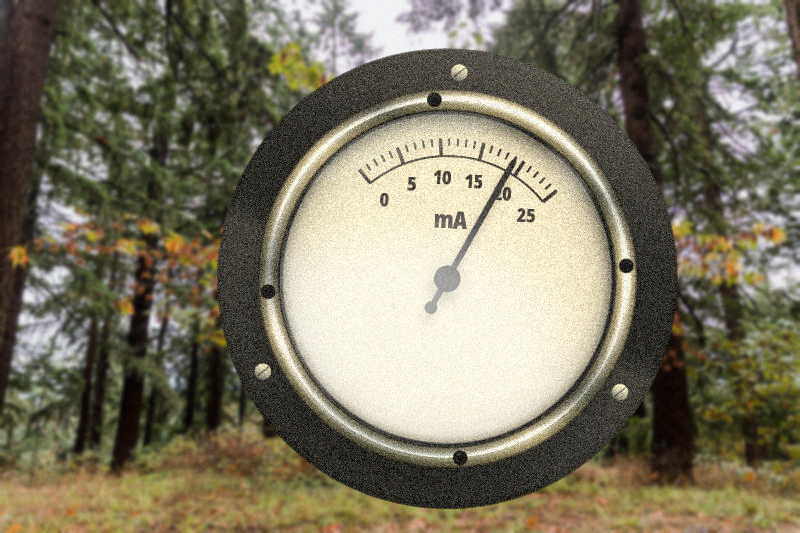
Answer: 19
